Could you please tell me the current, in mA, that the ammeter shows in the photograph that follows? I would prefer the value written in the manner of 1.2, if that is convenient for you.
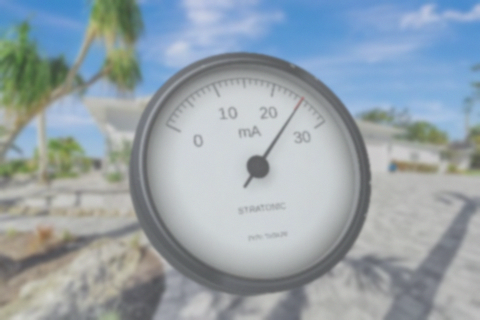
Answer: 25
